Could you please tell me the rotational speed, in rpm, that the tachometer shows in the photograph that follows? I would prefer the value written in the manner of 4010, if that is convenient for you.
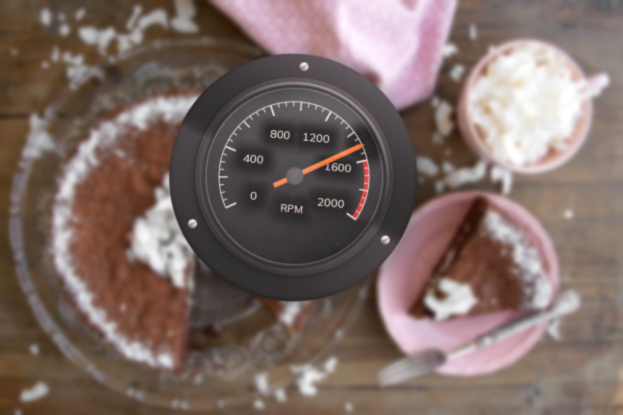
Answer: 1500
